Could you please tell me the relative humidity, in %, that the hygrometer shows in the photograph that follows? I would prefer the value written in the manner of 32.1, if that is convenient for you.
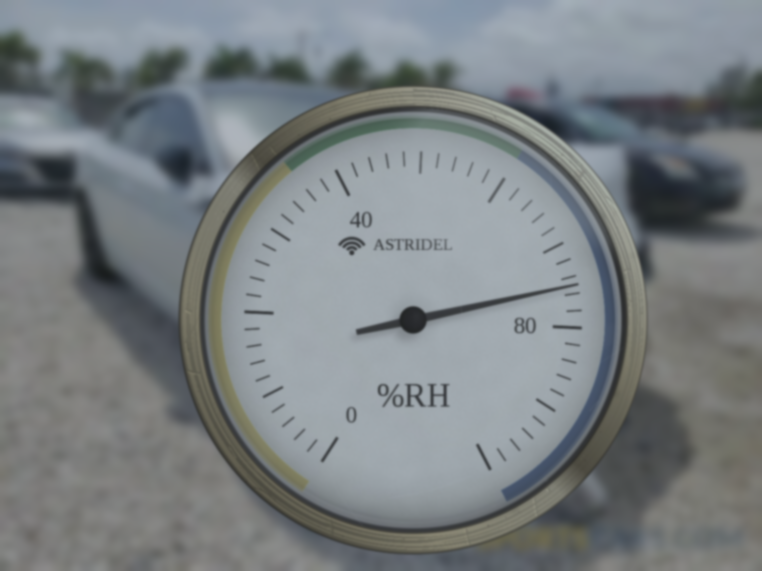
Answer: 75
